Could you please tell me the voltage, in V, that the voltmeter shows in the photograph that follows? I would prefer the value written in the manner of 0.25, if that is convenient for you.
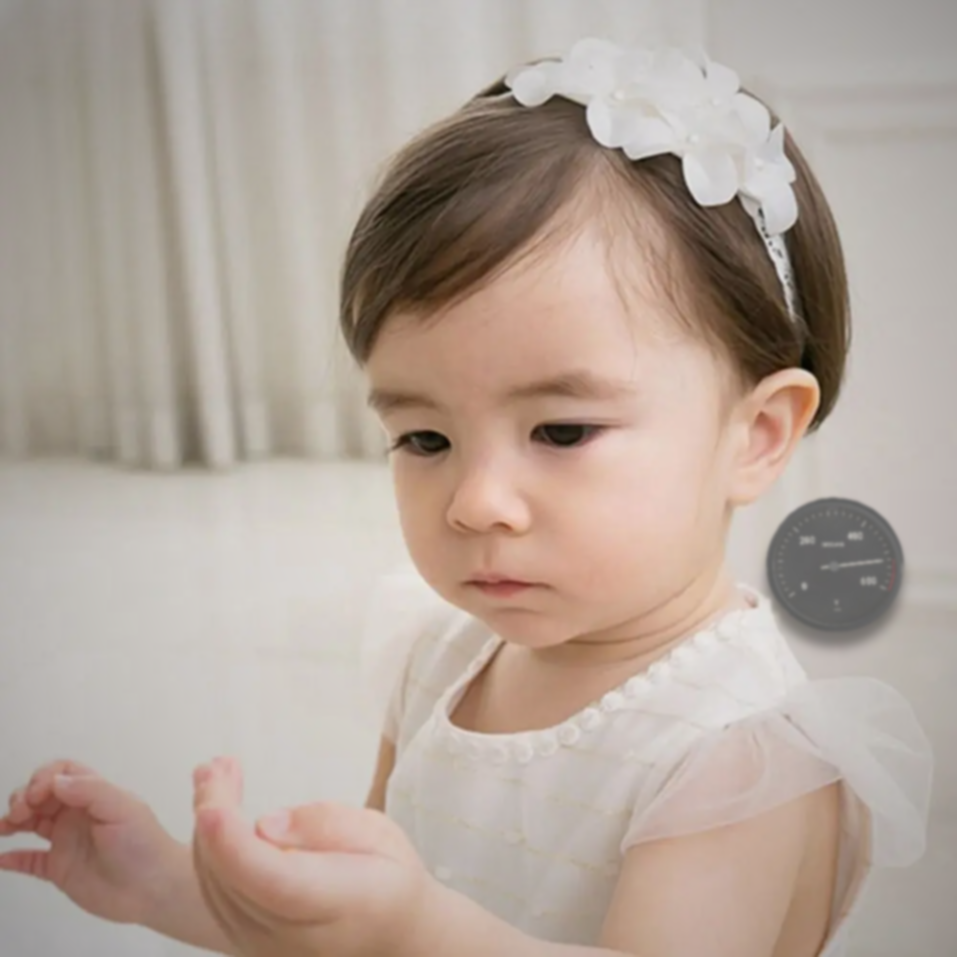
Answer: 520
